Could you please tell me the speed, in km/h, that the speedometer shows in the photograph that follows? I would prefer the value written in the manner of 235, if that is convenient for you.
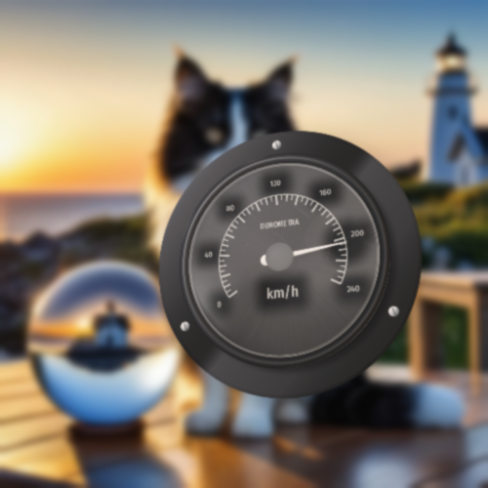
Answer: 205
